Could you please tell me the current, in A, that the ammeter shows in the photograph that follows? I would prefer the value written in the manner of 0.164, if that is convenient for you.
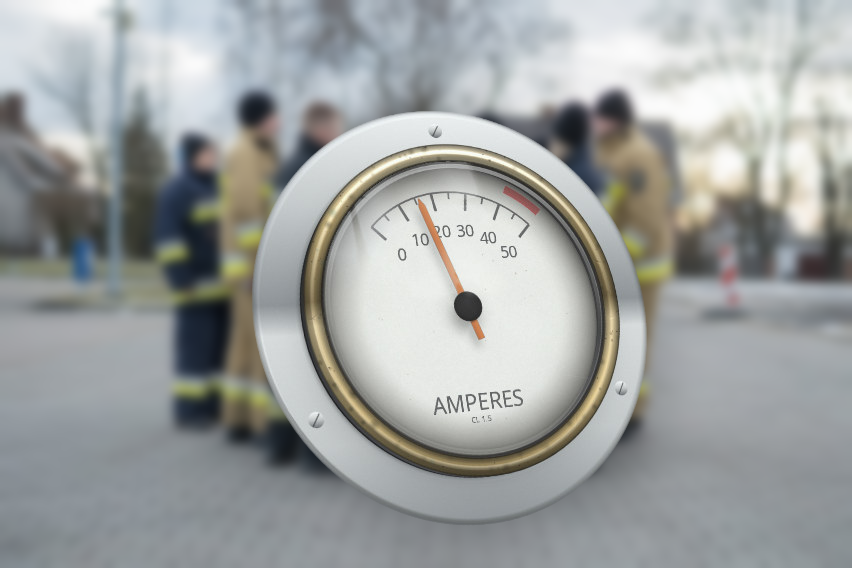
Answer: 15
